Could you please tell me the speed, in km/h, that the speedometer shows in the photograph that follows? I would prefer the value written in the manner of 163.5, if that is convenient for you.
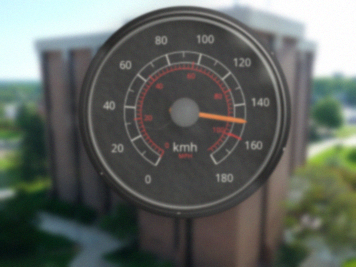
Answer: 150
